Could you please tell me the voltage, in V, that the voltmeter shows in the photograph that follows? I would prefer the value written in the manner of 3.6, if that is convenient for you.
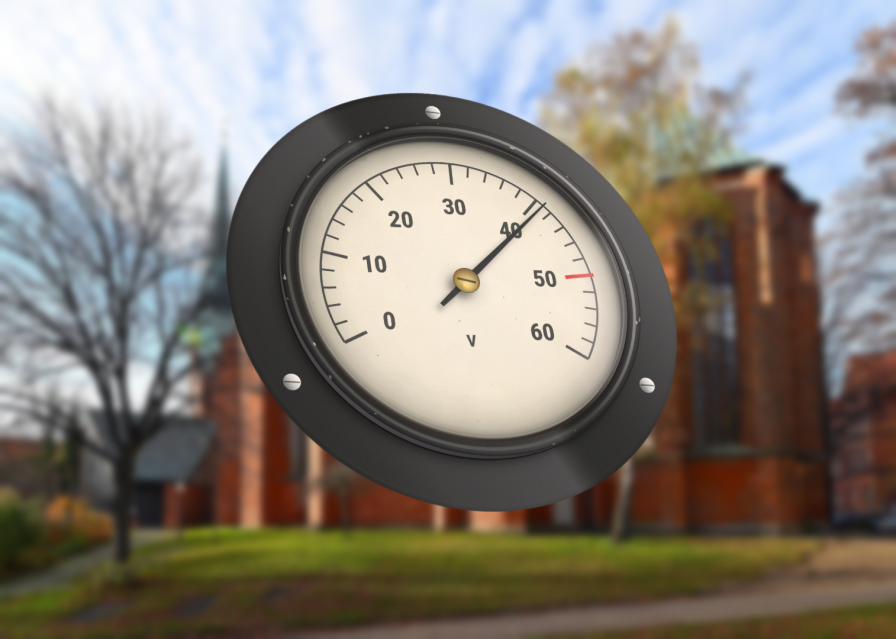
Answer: 41
